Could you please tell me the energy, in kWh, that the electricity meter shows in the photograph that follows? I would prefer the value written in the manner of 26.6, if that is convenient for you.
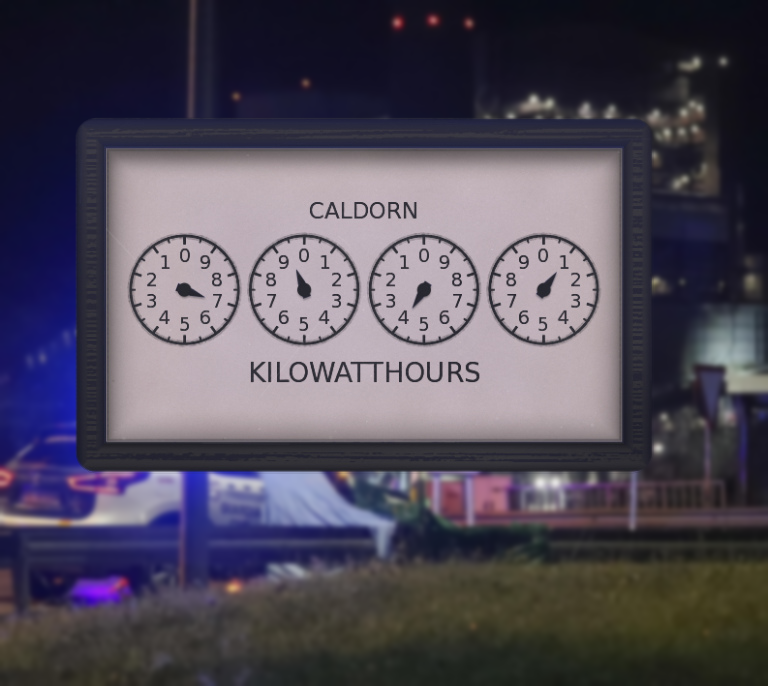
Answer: 6941
